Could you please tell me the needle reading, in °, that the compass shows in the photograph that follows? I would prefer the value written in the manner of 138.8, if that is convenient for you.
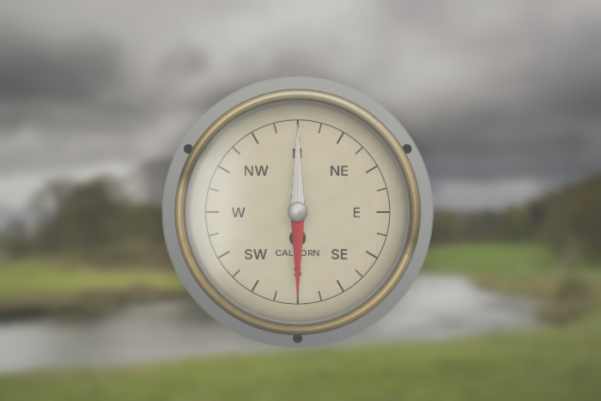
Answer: 180
